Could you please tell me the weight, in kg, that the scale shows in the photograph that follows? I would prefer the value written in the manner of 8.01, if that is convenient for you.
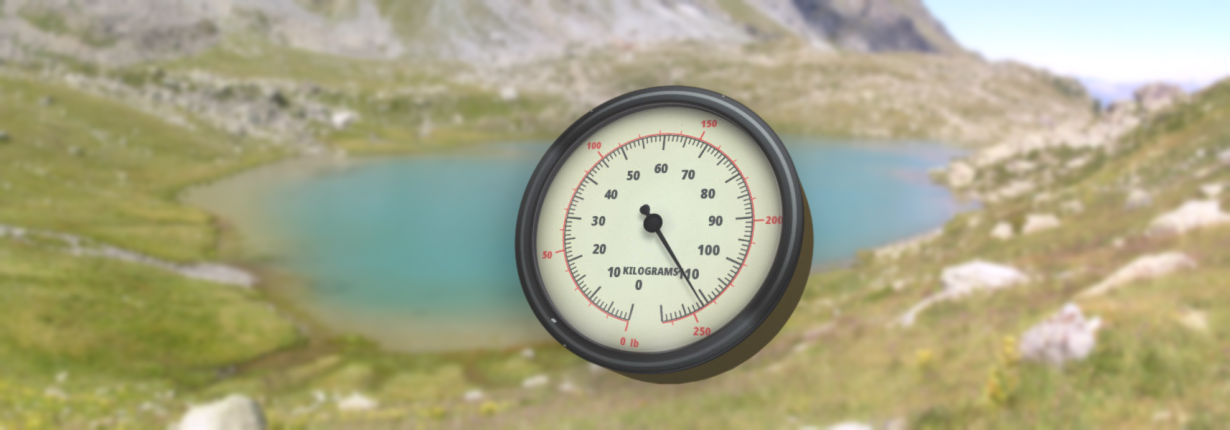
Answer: 111
